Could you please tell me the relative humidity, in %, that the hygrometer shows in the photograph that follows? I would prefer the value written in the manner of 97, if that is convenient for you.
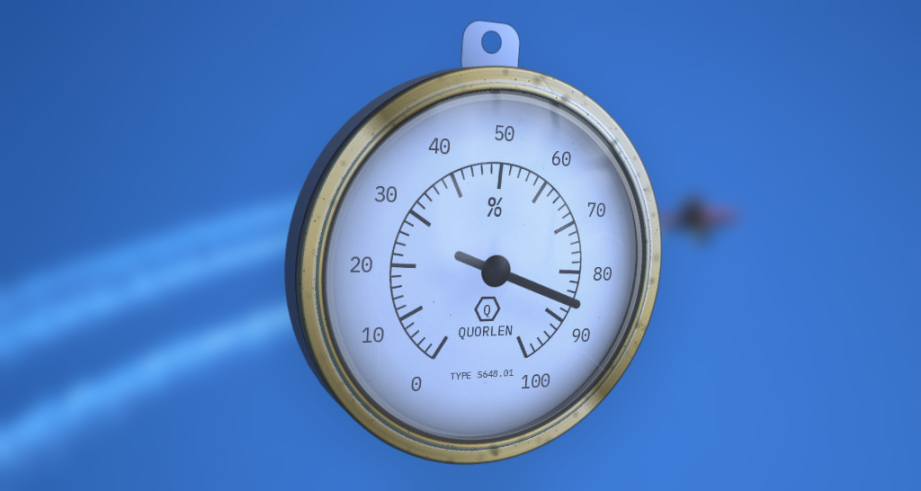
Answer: 86
